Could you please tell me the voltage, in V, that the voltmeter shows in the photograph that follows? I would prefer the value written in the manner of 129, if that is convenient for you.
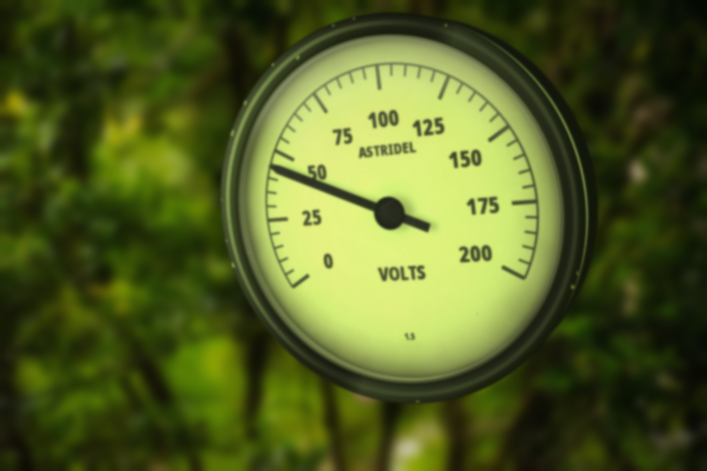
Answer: 45
